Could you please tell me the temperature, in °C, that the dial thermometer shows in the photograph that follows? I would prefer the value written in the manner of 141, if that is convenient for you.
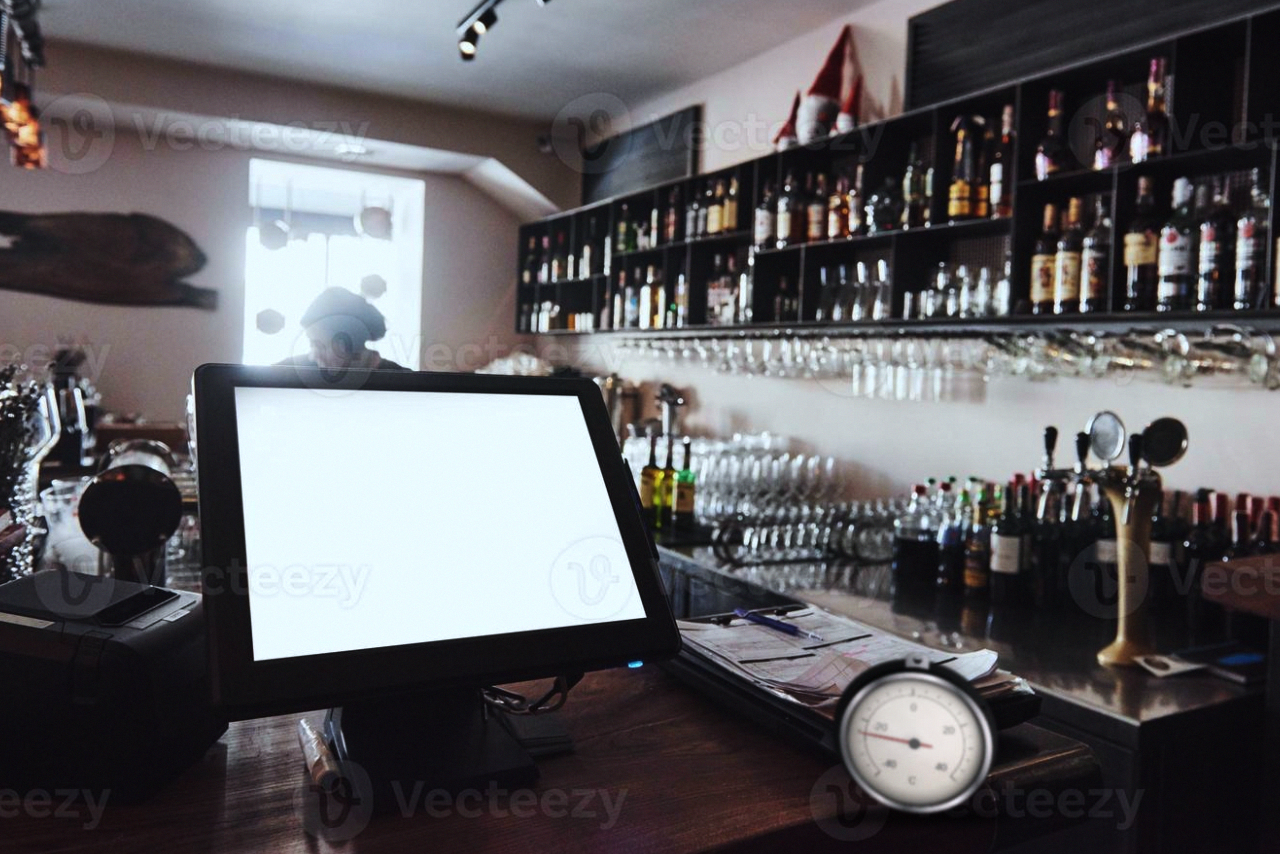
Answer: -24
